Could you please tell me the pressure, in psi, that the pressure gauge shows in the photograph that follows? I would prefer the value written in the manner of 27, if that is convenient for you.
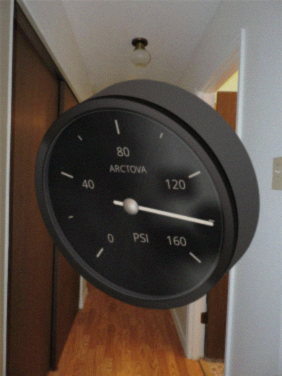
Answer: 140
